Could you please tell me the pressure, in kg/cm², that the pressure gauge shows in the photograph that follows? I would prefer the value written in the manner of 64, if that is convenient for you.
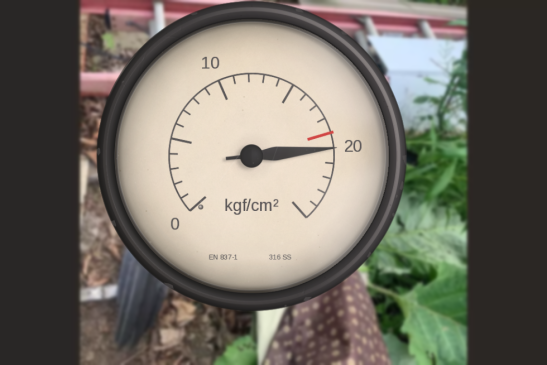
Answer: 20
